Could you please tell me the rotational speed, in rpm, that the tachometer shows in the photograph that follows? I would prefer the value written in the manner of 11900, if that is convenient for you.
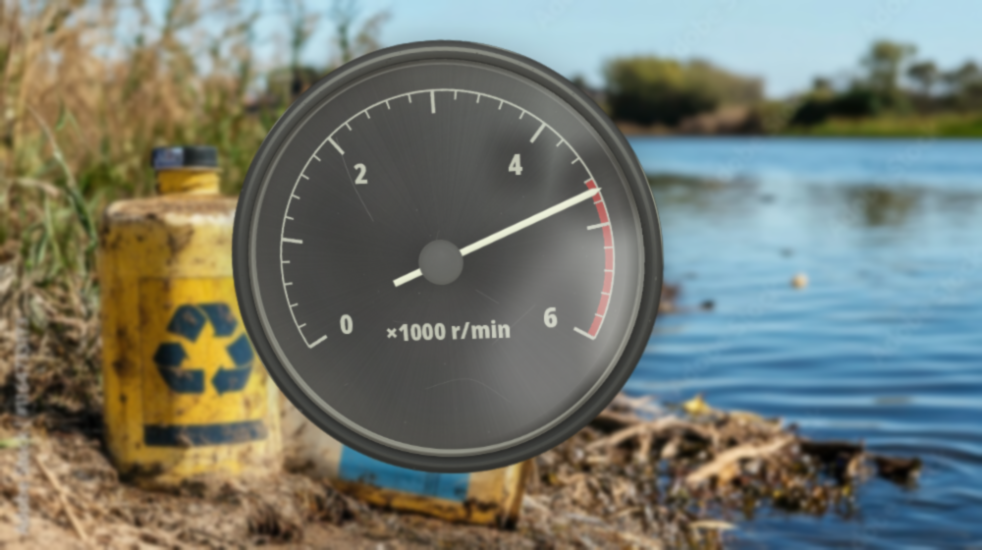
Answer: 4700
